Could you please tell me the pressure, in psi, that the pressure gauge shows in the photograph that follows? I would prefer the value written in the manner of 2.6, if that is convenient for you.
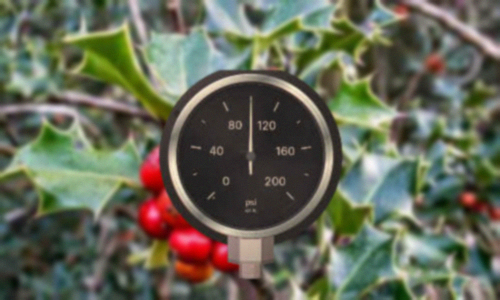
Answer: 100
